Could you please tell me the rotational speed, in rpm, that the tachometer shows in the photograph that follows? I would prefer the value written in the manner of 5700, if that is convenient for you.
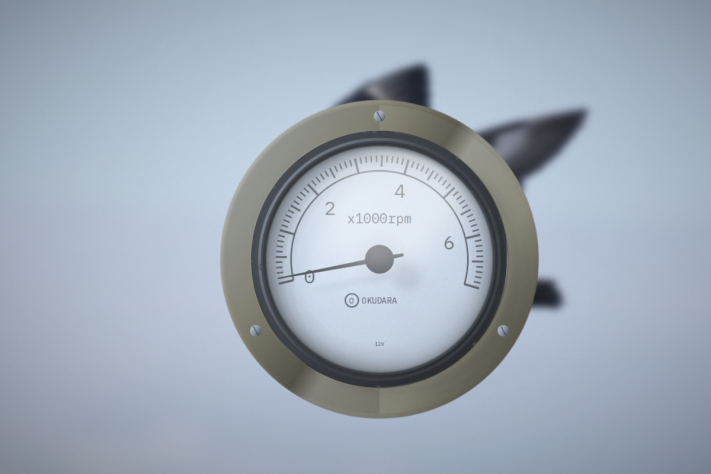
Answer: 100
